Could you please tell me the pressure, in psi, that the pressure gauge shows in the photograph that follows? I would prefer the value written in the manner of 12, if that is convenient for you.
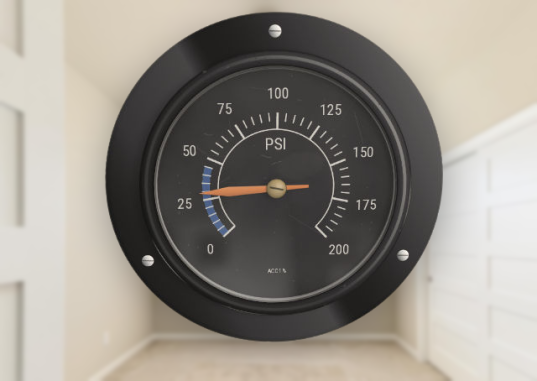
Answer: 30
